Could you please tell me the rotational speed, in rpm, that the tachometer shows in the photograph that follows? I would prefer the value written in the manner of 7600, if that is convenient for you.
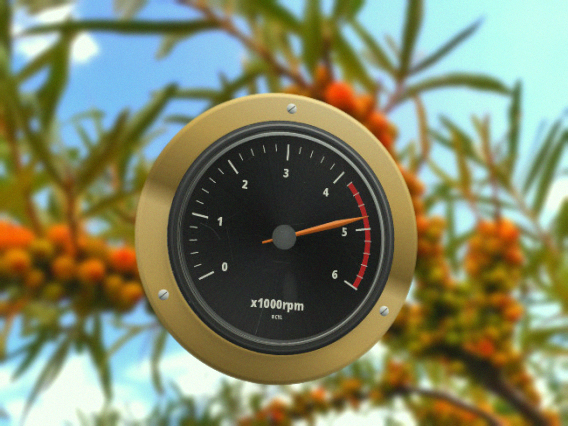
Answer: 4800
